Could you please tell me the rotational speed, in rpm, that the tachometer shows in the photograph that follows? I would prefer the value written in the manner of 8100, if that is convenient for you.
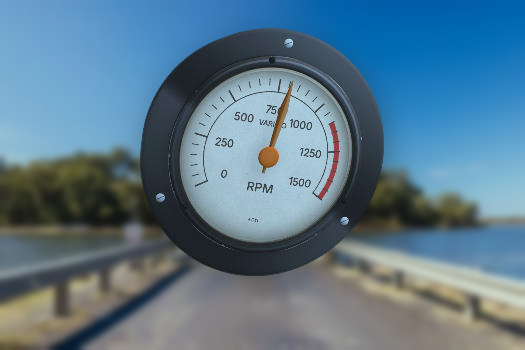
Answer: 800
